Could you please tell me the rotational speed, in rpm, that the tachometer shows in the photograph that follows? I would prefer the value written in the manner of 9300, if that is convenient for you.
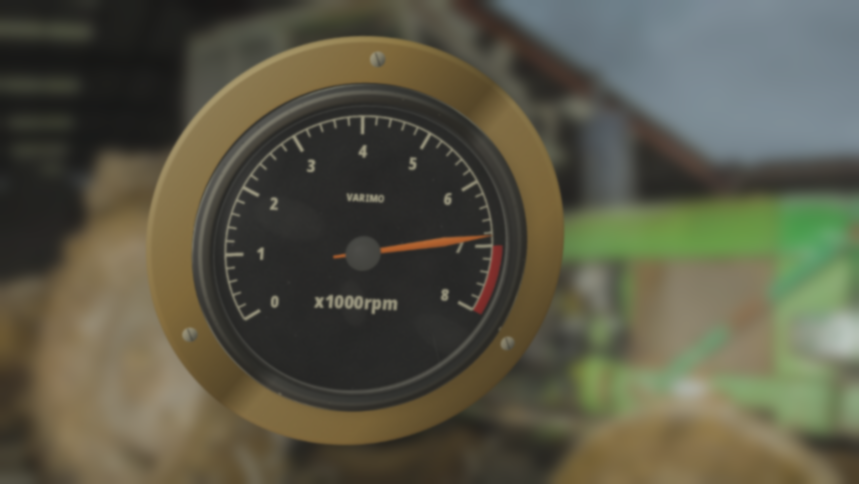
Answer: 6800
